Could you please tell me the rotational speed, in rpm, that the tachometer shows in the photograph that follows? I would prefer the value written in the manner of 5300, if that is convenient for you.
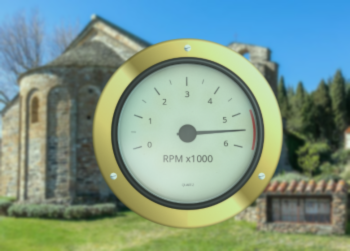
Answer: 5500
